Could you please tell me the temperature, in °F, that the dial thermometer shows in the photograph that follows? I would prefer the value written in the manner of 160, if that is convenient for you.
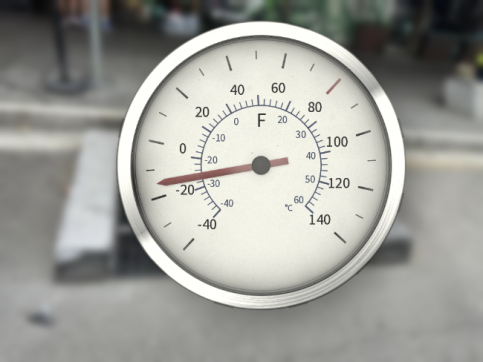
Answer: -15
